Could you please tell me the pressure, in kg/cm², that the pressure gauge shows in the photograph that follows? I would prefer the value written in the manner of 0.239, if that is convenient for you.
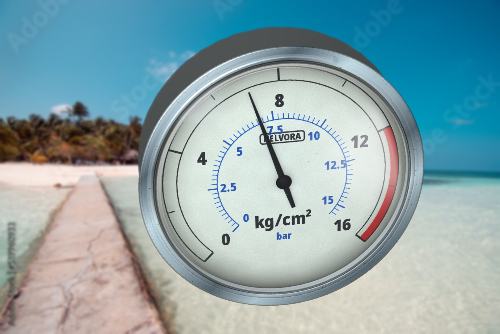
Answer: 7
